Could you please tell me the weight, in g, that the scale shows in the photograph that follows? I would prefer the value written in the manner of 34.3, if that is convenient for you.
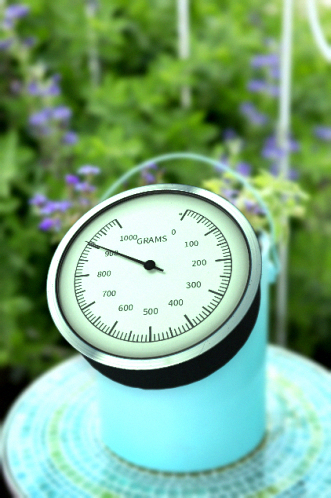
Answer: 900
